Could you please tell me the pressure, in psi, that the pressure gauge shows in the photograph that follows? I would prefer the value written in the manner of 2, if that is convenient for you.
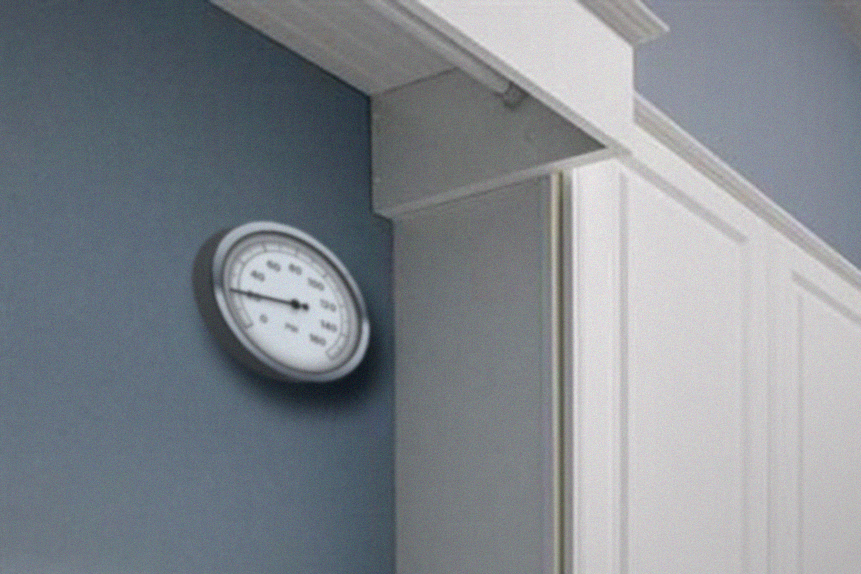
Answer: 20
